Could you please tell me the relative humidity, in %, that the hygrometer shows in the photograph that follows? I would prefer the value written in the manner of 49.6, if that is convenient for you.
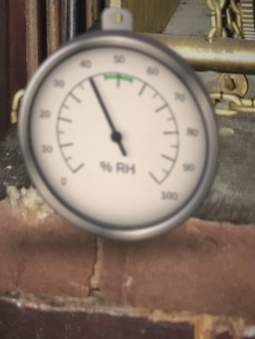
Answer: 40
